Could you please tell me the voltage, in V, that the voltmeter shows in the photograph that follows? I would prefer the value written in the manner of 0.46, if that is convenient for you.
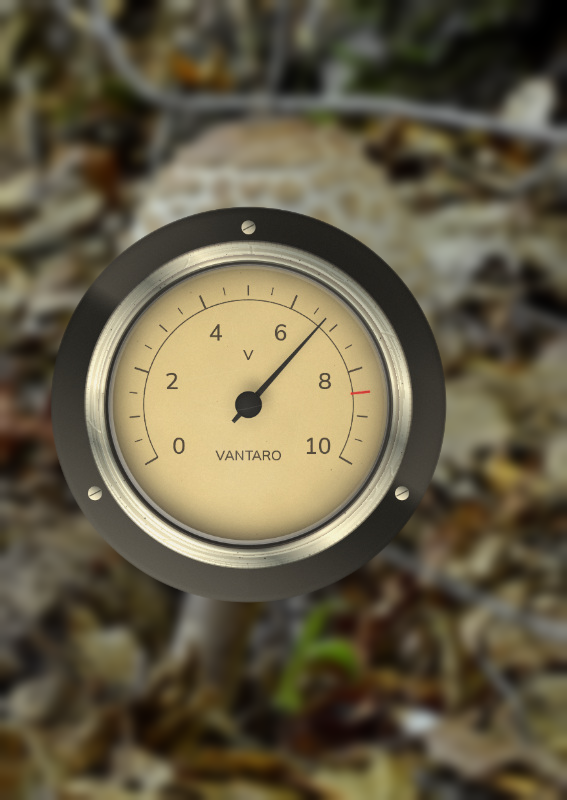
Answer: 6.75
